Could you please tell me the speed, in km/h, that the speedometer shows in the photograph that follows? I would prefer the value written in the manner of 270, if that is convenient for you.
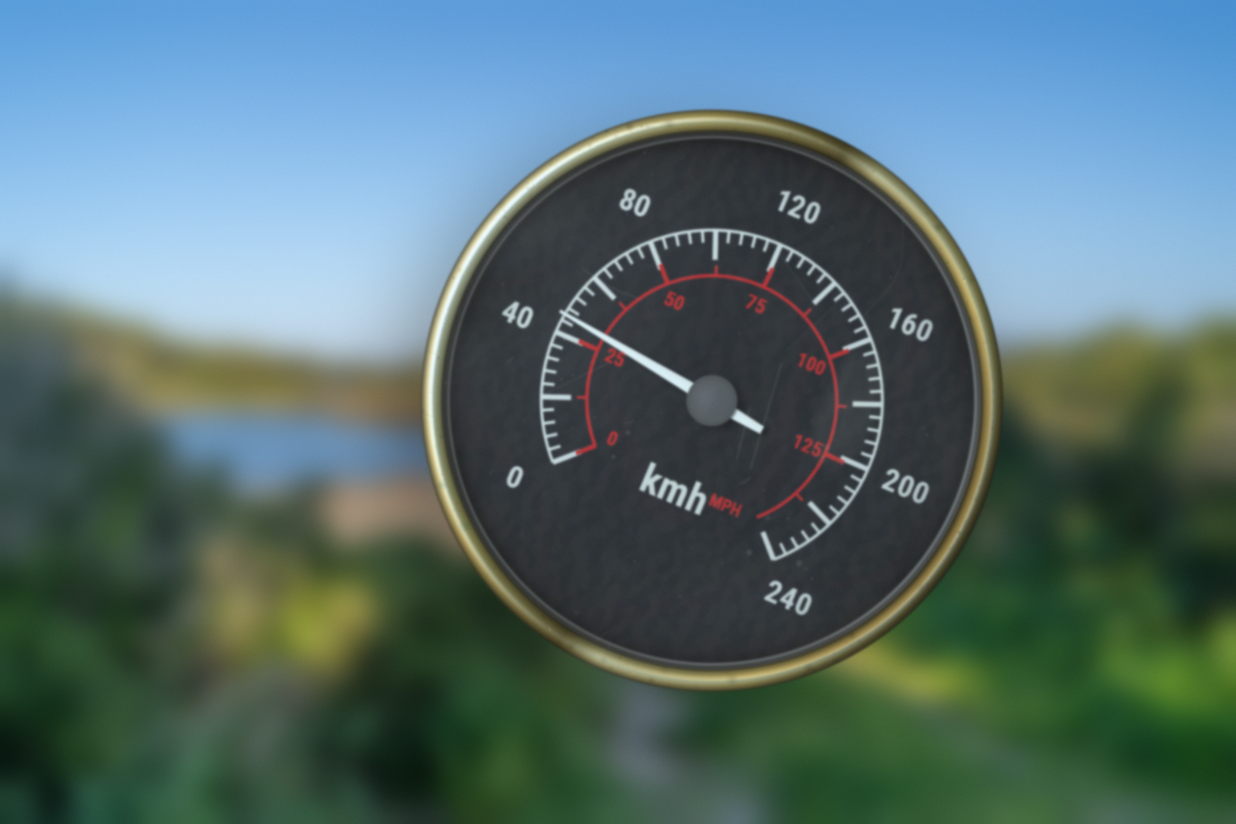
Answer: 46
